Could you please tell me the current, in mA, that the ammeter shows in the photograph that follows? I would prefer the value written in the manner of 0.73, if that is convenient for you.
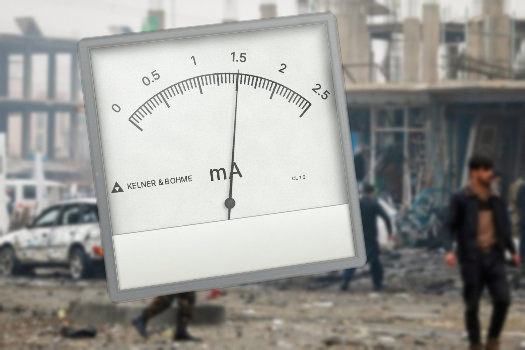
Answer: 1.5
